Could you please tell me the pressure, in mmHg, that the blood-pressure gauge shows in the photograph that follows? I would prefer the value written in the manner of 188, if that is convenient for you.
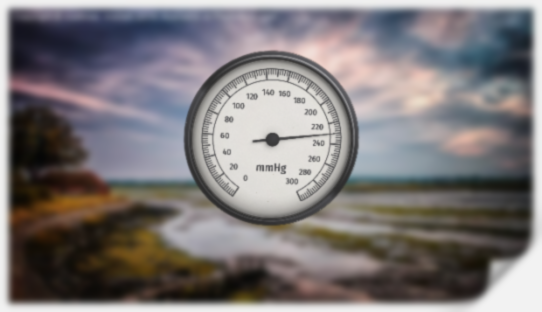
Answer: 230
